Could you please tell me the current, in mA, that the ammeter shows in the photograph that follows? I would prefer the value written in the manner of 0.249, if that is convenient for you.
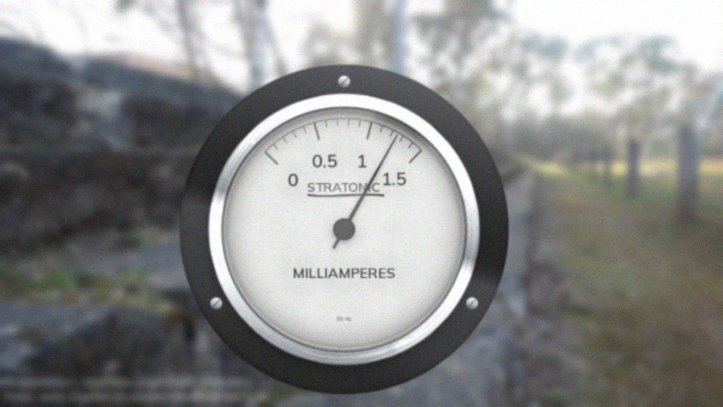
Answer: 1.25
